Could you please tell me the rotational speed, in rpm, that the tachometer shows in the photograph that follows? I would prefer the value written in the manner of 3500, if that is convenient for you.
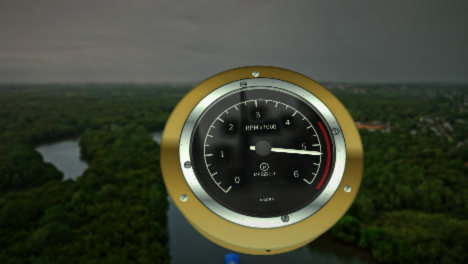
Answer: 5250
